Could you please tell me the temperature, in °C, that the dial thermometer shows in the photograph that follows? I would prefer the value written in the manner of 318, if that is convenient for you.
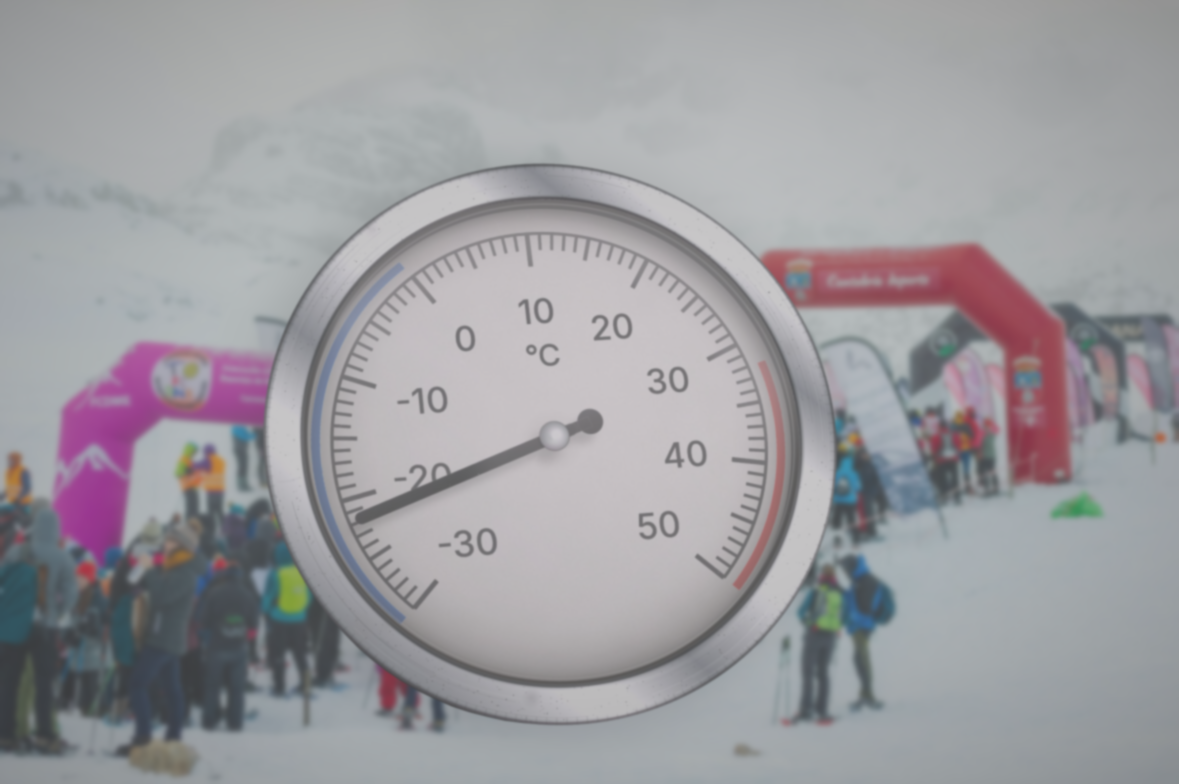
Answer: -22
